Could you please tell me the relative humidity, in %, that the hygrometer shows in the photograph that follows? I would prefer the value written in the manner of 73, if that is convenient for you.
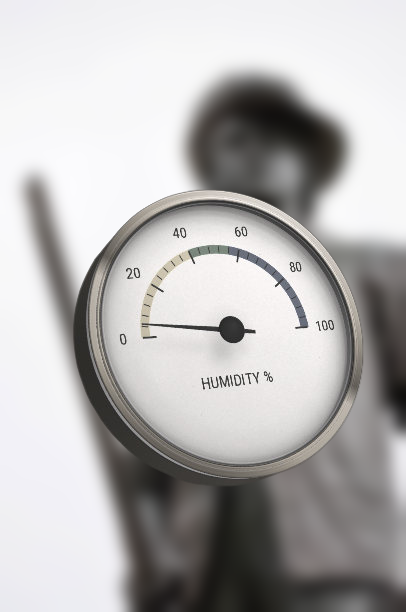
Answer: 4
